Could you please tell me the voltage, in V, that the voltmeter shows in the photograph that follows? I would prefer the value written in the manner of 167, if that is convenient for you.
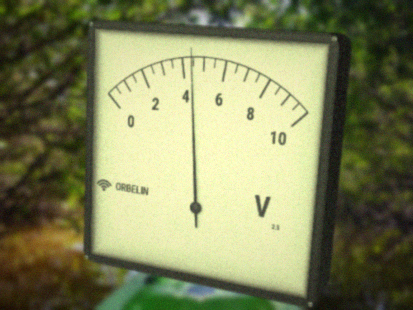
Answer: 4.5
